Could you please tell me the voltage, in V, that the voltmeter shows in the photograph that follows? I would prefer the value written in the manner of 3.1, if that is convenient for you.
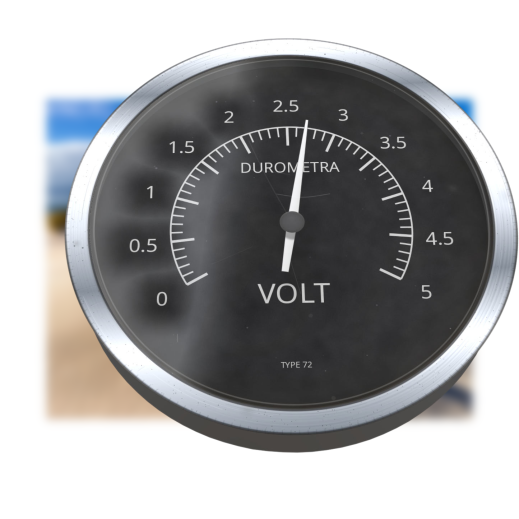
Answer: 2.7
